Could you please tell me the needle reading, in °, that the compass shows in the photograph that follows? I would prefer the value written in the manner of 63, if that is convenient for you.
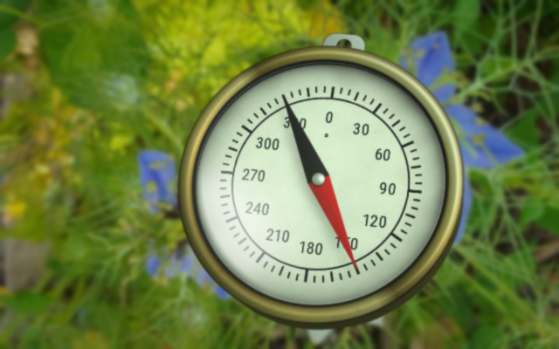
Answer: 150
